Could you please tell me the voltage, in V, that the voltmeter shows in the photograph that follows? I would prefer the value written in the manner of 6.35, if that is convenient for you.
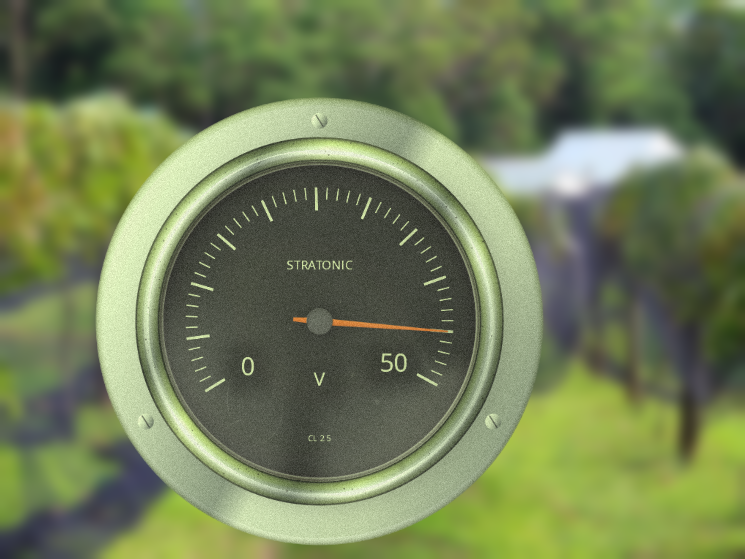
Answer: 45
